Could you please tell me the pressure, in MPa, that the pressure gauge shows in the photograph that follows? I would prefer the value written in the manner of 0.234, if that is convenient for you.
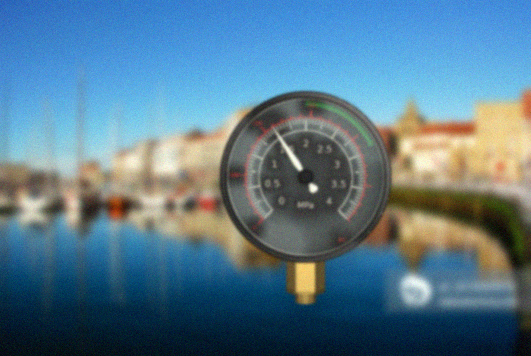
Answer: 1.5
